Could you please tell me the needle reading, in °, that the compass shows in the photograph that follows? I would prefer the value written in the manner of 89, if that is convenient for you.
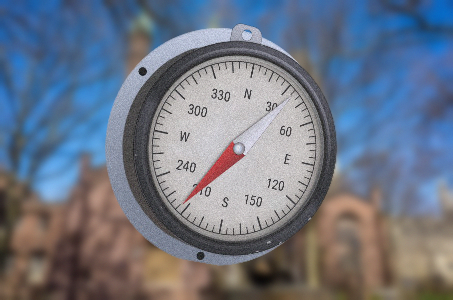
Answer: 215
